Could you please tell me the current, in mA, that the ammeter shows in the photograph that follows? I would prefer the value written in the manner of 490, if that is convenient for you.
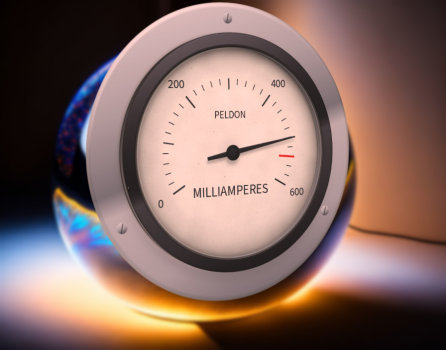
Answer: 500
